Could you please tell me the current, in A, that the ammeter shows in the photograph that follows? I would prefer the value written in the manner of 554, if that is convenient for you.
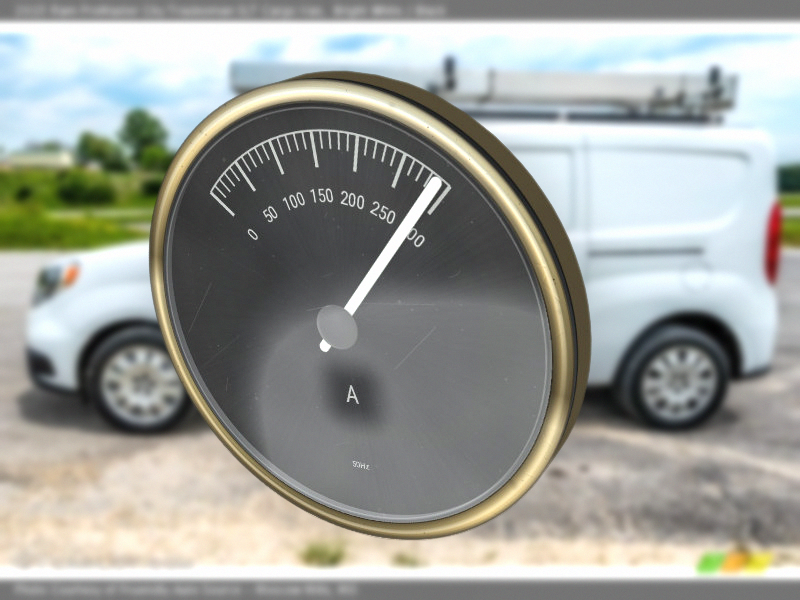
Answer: 290
